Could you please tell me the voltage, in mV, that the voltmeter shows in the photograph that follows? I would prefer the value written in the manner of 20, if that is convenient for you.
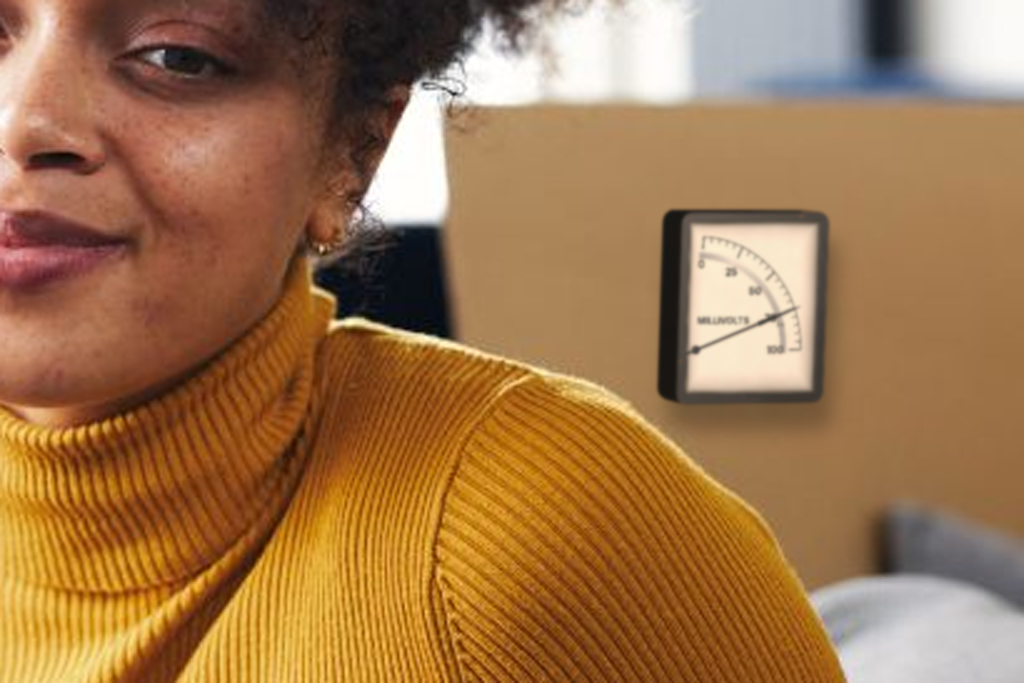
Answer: 75
